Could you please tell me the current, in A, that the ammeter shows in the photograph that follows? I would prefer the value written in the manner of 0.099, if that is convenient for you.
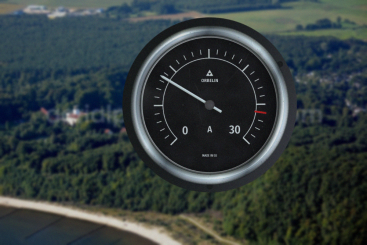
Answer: 8.5
